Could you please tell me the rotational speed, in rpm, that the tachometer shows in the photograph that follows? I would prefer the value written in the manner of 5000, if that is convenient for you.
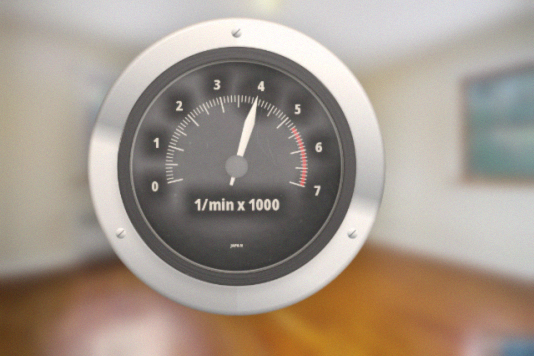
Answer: 4000
